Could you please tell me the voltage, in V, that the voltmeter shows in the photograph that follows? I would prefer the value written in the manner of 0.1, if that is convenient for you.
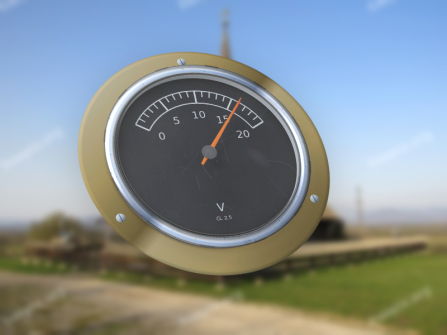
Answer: 16
